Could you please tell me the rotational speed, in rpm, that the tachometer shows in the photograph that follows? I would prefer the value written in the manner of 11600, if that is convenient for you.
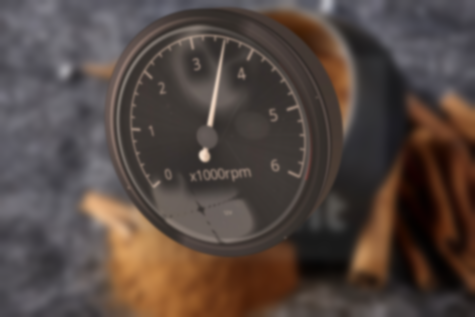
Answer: 3600
